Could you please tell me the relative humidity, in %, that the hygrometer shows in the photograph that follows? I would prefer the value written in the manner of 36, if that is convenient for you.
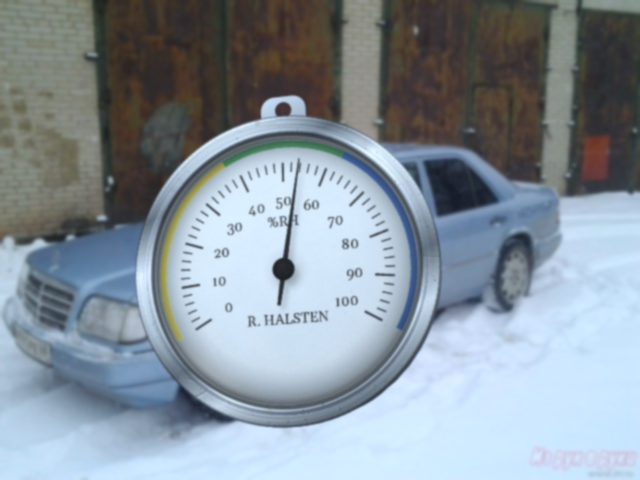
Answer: 54
